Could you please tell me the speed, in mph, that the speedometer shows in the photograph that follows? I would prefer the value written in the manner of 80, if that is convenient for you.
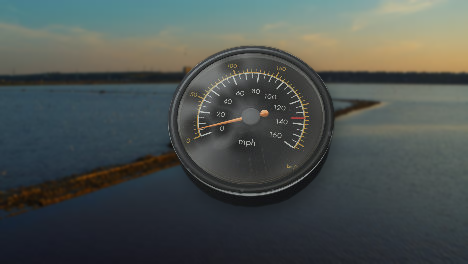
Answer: 5
